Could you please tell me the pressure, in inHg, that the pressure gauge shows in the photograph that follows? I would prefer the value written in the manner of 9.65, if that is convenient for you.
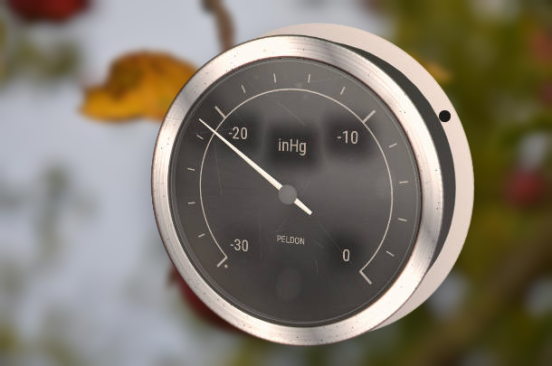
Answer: -21
